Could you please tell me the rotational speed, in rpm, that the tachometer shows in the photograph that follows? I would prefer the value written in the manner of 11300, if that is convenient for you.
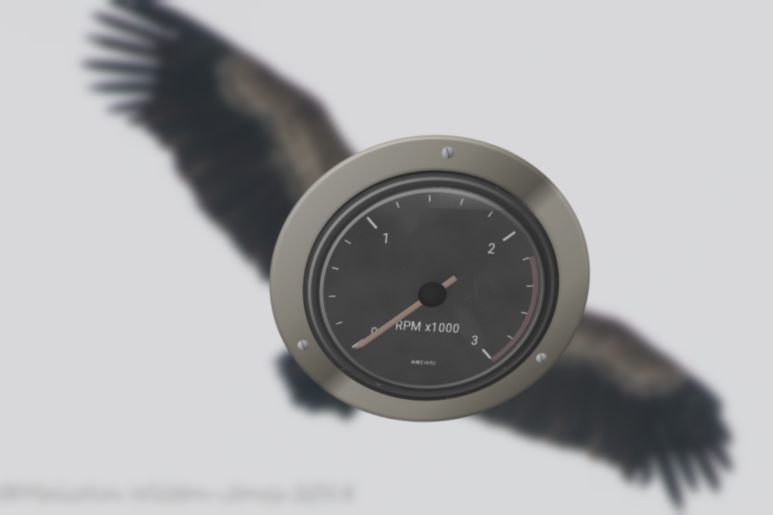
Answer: 0
